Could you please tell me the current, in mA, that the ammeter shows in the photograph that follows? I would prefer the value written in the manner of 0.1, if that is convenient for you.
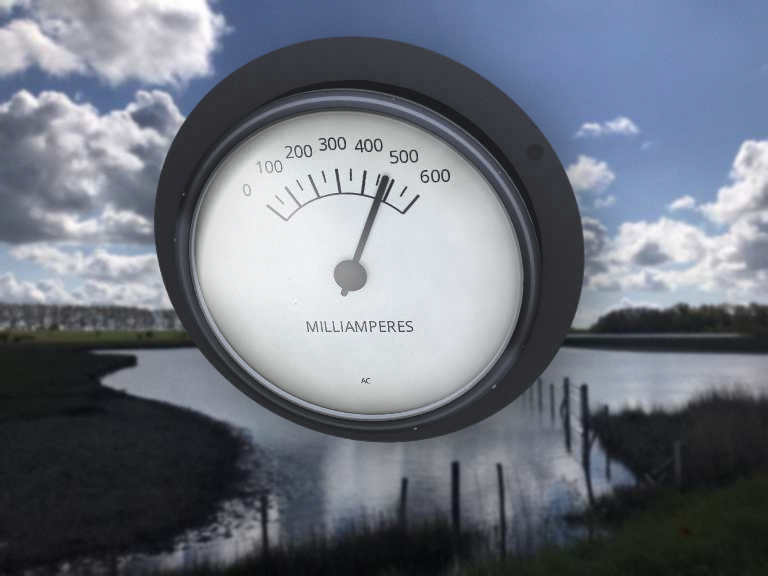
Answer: 475
